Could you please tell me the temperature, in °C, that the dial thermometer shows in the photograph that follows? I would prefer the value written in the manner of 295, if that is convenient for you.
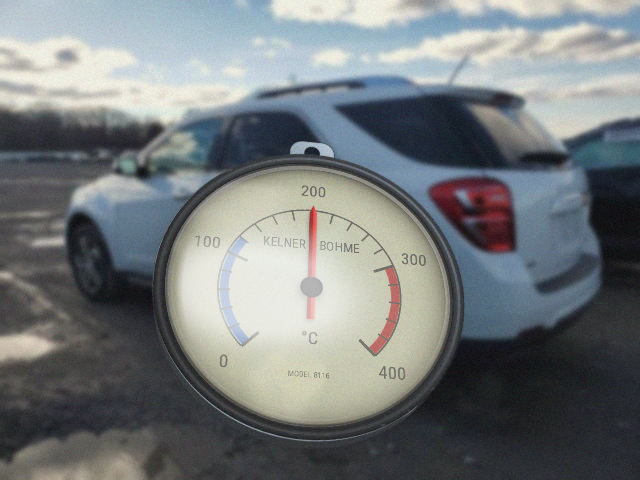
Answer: 200
